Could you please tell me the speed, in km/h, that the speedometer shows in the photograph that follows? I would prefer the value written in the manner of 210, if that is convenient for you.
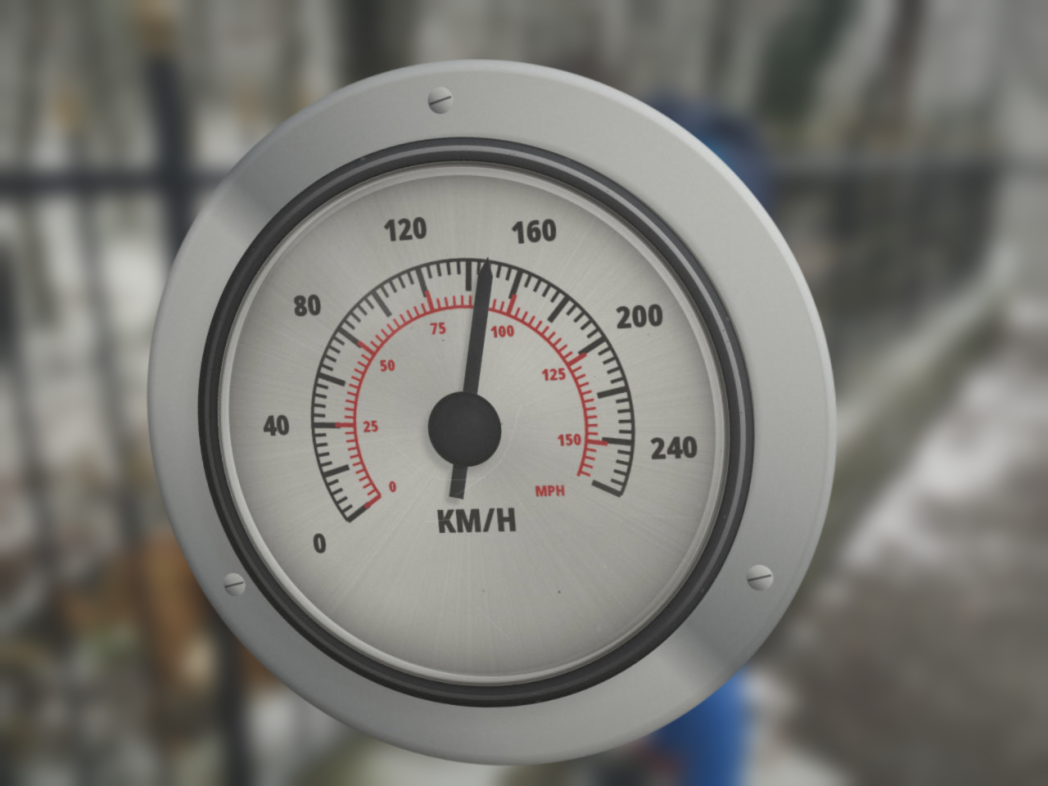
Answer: 148
